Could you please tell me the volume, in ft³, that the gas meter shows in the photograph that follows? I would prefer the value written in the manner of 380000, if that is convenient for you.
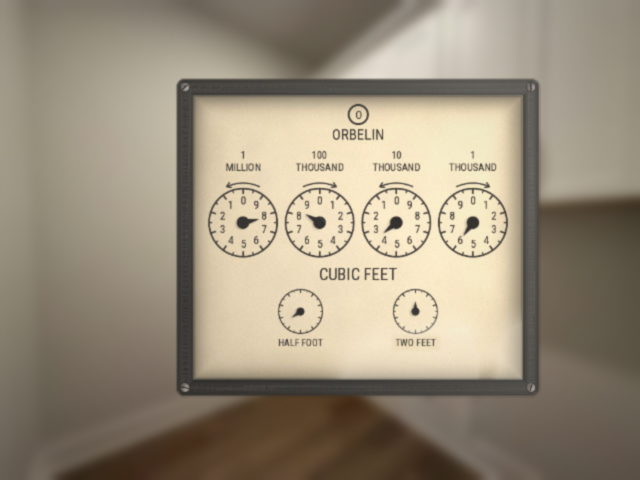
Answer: 783600
